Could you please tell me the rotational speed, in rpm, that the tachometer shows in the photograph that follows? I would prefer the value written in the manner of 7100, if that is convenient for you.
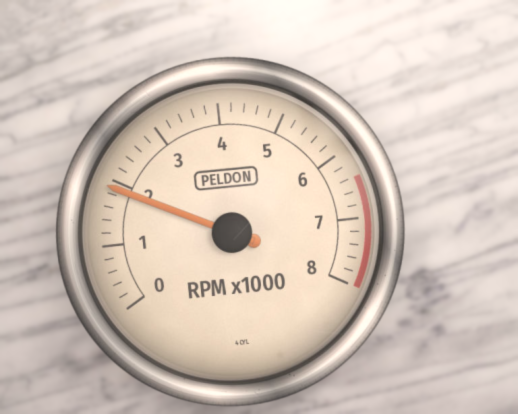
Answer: 1900
